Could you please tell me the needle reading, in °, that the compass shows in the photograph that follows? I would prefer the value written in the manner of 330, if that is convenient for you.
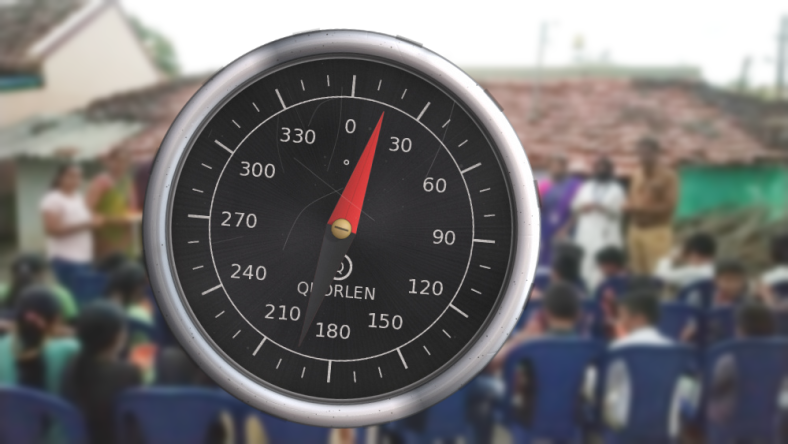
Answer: 15
